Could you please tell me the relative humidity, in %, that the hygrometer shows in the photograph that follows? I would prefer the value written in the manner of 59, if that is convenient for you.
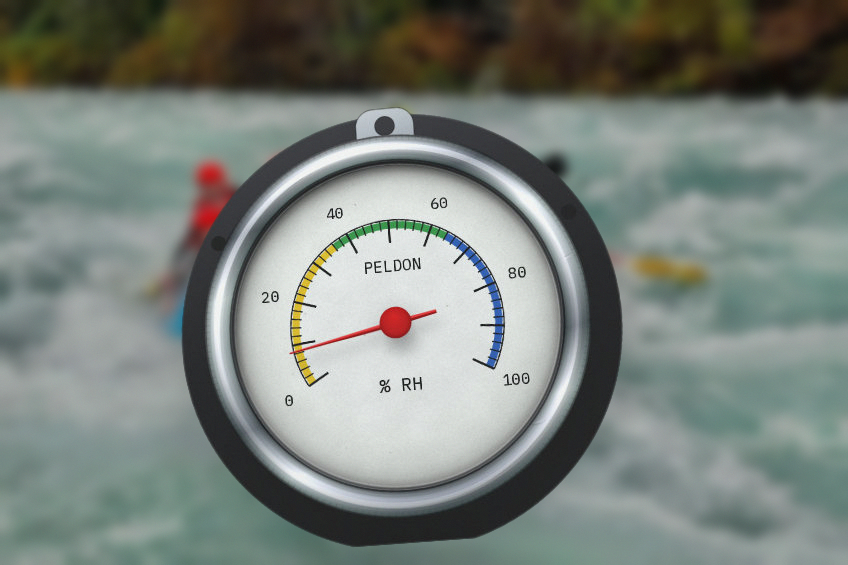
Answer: 8
